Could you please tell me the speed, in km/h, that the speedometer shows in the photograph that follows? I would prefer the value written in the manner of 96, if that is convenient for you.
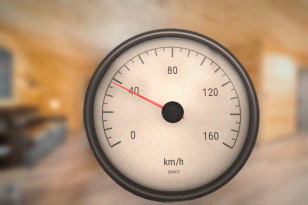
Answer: 37.5
